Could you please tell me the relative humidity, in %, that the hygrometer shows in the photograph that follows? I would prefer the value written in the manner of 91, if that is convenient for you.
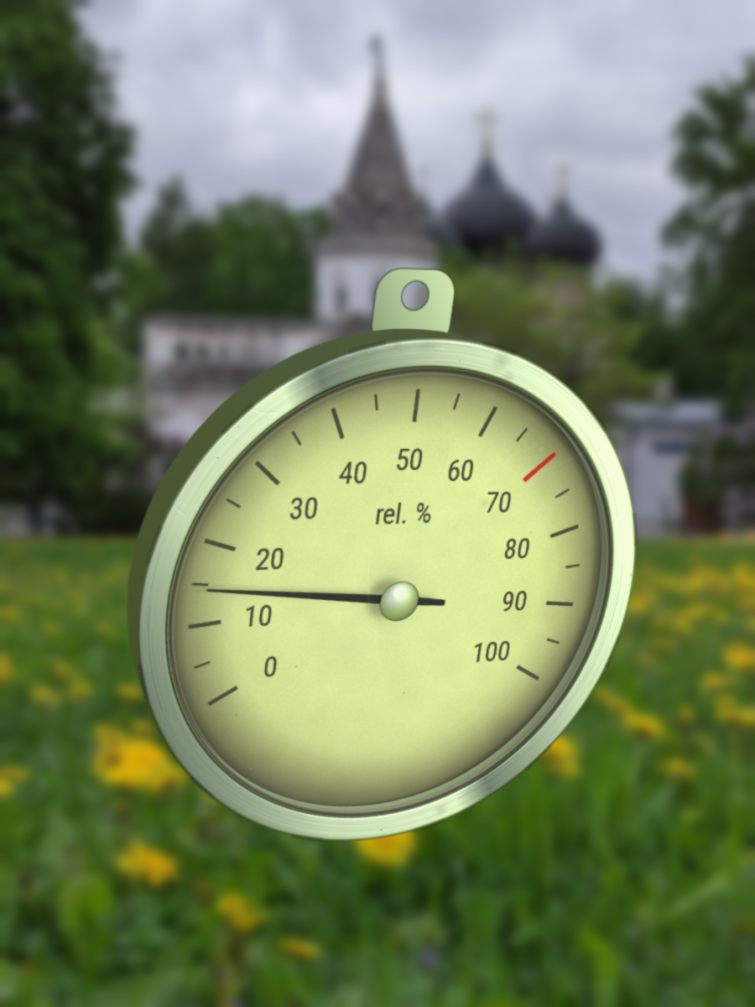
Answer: 15
